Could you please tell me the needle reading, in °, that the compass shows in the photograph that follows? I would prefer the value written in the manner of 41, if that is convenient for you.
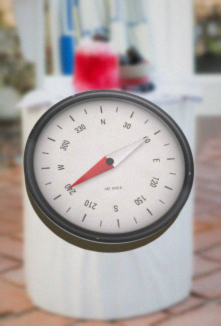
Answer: 240
